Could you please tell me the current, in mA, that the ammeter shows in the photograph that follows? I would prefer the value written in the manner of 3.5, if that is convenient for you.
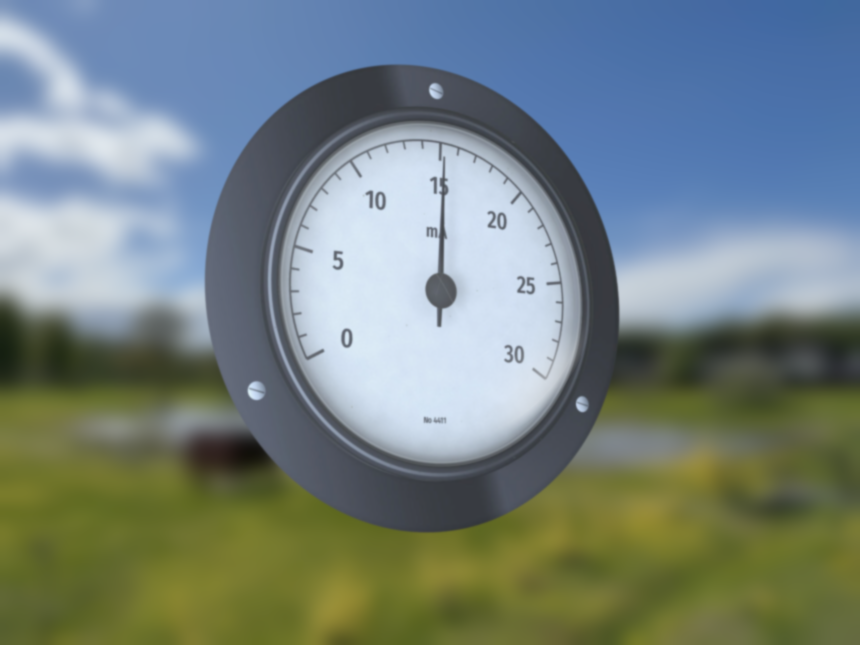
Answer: 15
